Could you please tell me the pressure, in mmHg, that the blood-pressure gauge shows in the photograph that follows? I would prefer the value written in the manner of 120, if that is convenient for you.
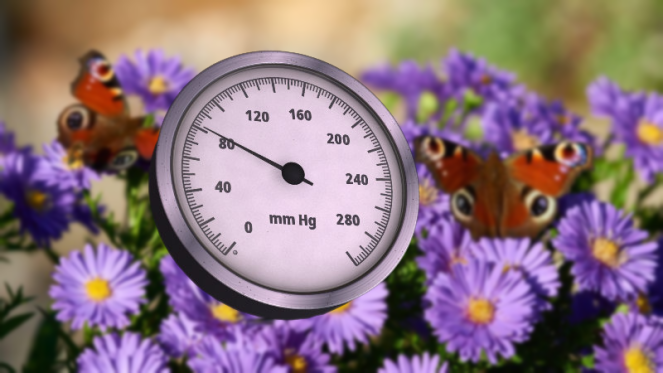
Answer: 80
